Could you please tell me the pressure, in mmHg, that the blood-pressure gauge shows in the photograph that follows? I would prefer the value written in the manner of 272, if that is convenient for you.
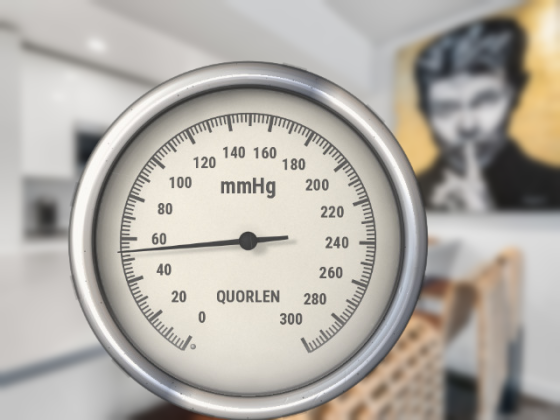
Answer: 54
